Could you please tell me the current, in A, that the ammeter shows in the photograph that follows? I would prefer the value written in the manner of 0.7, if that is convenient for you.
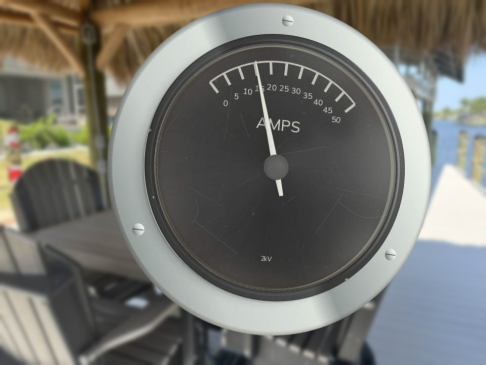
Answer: 15
